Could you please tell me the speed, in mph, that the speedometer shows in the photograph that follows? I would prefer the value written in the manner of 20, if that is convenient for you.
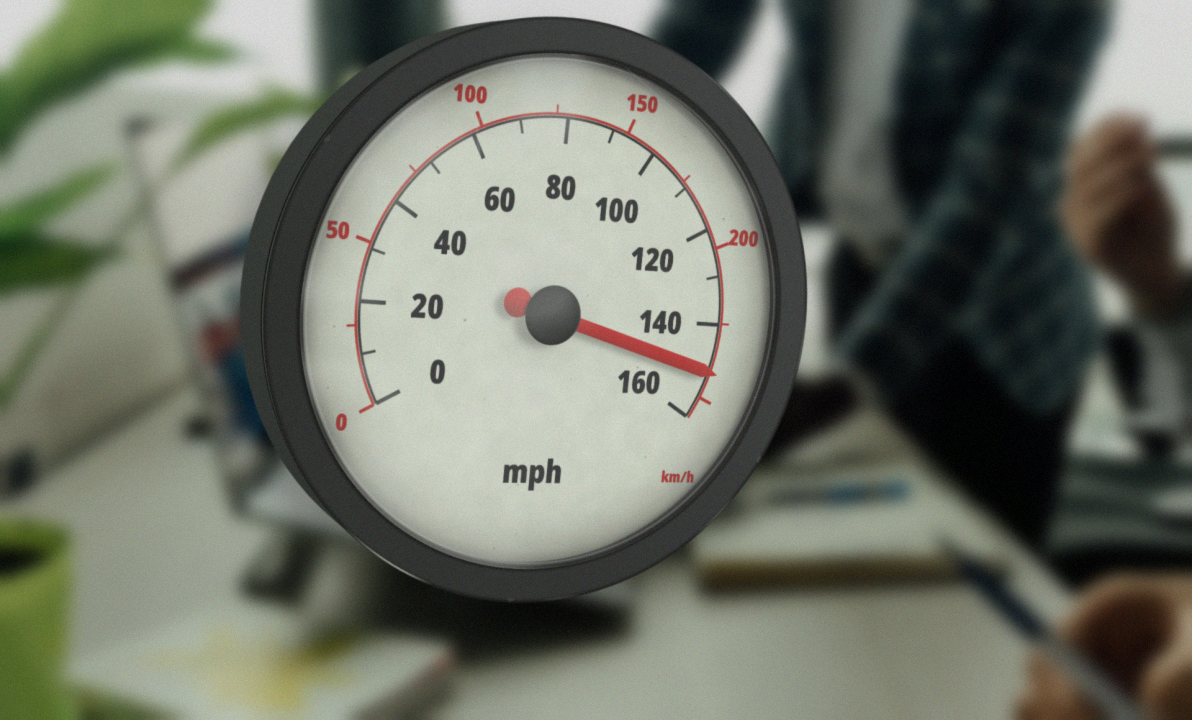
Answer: 150
